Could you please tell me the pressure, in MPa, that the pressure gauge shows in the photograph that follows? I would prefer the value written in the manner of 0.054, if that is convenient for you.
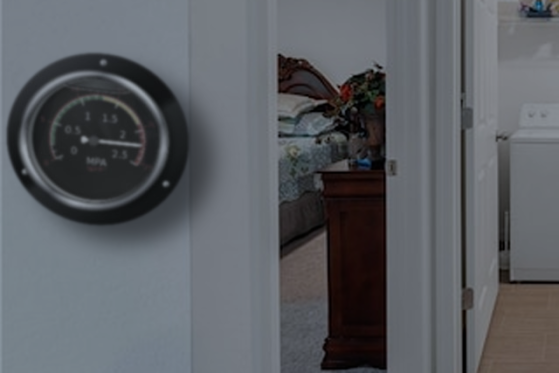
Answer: 2.2
